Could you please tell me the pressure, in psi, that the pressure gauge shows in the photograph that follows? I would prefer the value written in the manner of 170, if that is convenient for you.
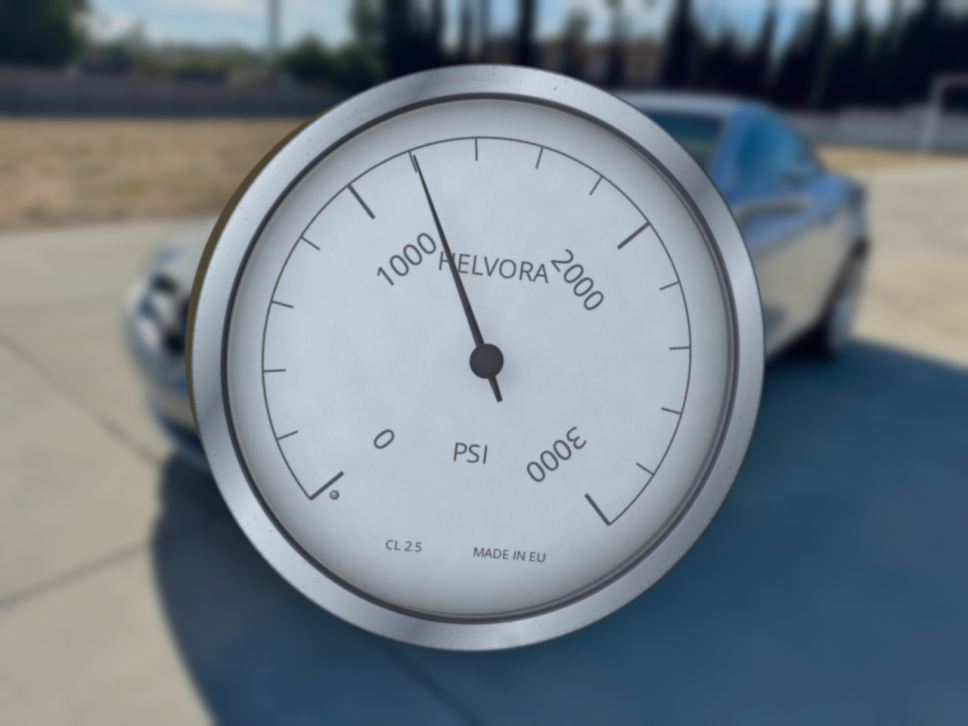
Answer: 1200
